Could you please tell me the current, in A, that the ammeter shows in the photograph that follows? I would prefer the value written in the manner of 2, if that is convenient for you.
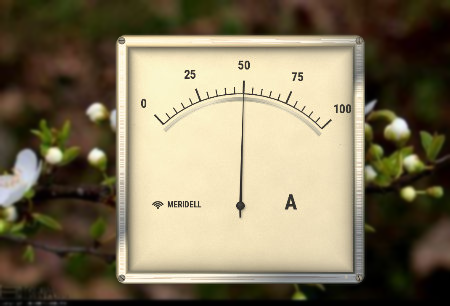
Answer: 50
